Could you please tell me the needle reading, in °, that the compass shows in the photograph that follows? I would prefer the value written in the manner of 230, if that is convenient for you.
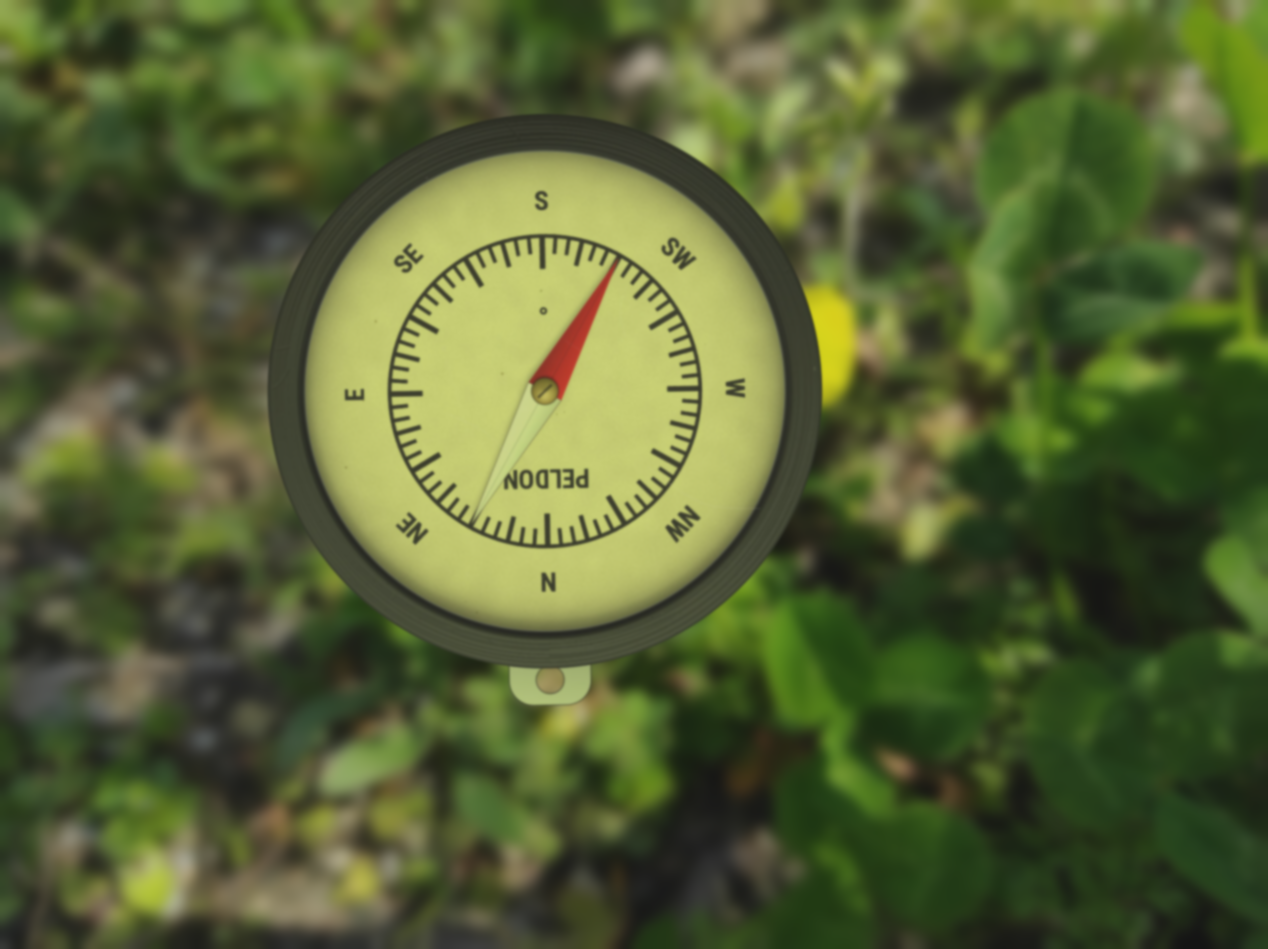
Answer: 210
